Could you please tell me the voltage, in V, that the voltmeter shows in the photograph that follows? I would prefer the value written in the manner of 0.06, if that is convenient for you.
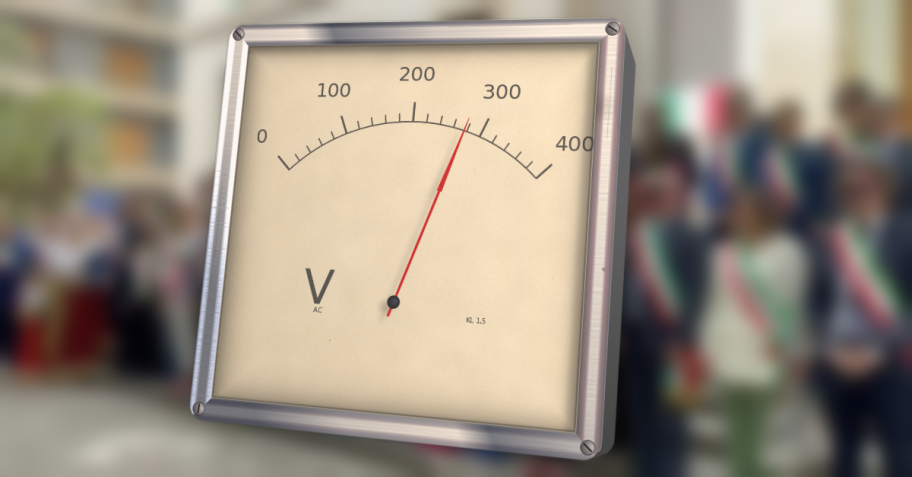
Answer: 280
